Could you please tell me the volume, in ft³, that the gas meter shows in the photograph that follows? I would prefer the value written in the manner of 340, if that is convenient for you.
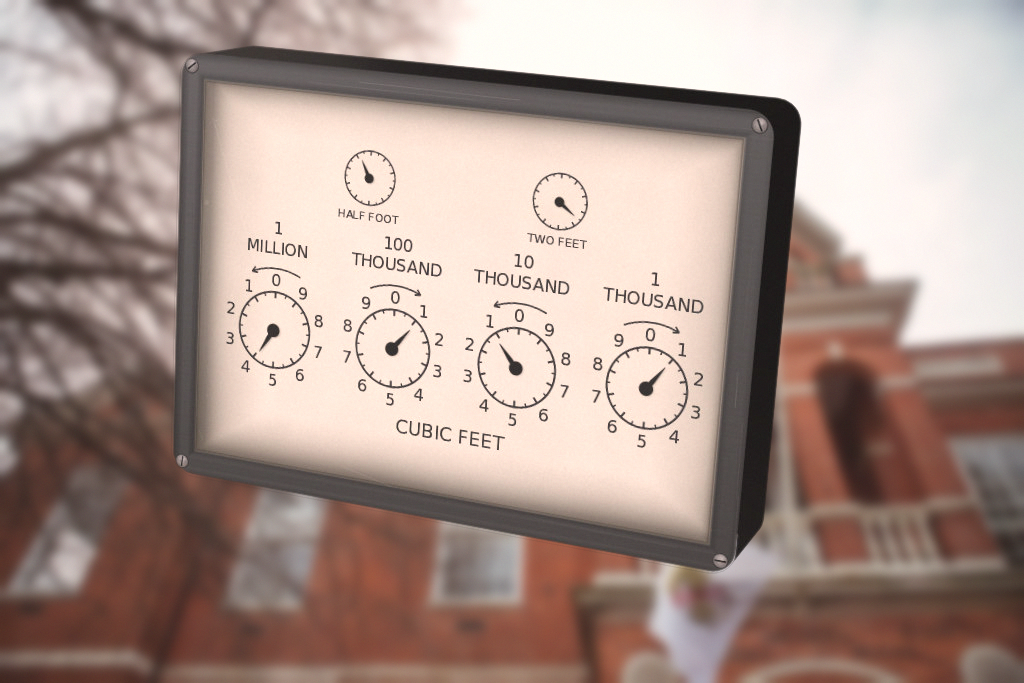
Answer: 411100
